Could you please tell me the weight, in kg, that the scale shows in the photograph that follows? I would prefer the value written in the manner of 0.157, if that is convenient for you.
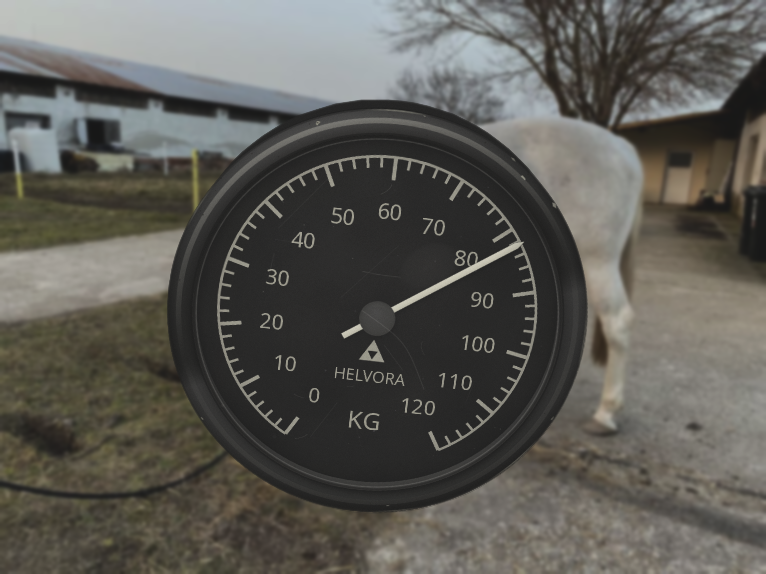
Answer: 82
